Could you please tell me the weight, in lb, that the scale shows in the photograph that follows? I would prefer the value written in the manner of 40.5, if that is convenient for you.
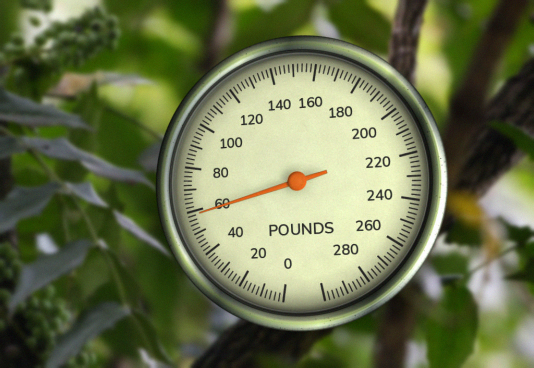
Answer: 58
